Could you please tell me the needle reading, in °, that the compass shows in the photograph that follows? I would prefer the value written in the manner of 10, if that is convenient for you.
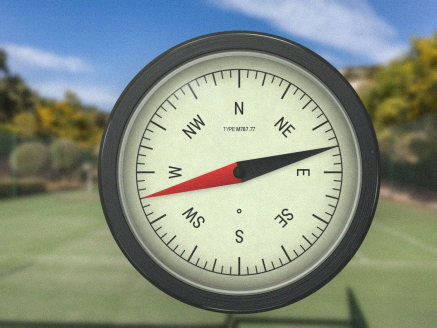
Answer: 255
